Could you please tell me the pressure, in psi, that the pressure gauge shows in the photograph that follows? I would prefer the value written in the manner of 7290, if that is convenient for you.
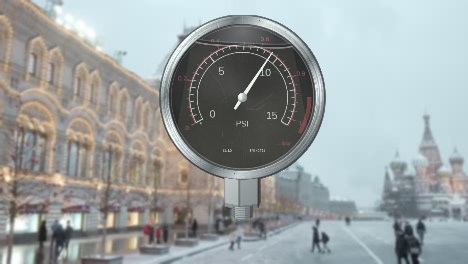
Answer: 9.5
